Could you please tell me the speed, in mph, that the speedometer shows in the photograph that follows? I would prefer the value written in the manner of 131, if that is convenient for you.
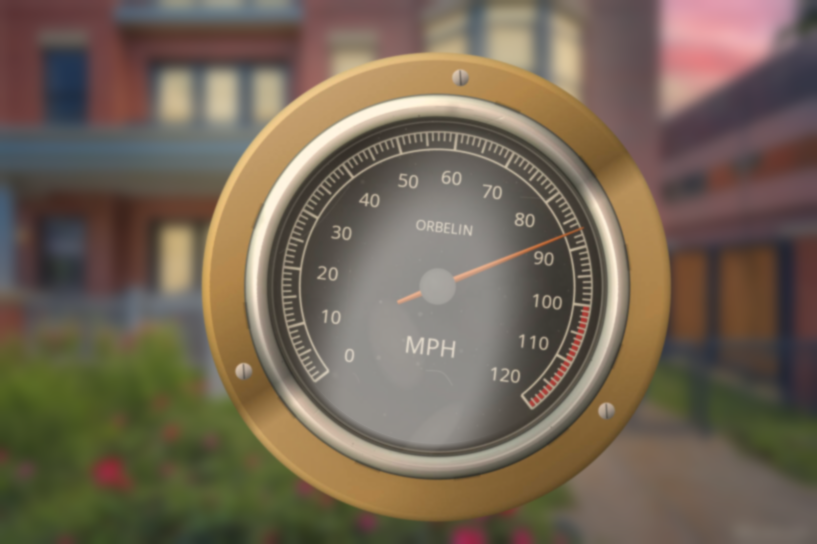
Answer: 87
